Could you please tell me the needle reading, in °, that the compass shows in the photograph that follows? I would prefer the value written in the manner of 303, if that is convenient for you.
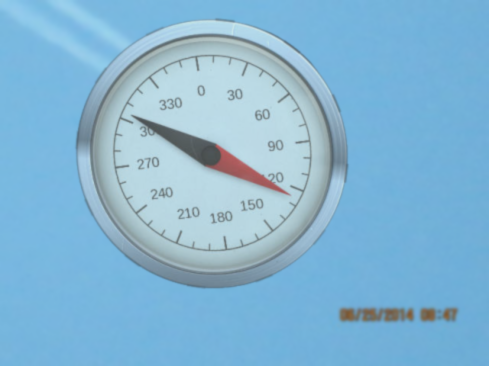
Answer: 125
